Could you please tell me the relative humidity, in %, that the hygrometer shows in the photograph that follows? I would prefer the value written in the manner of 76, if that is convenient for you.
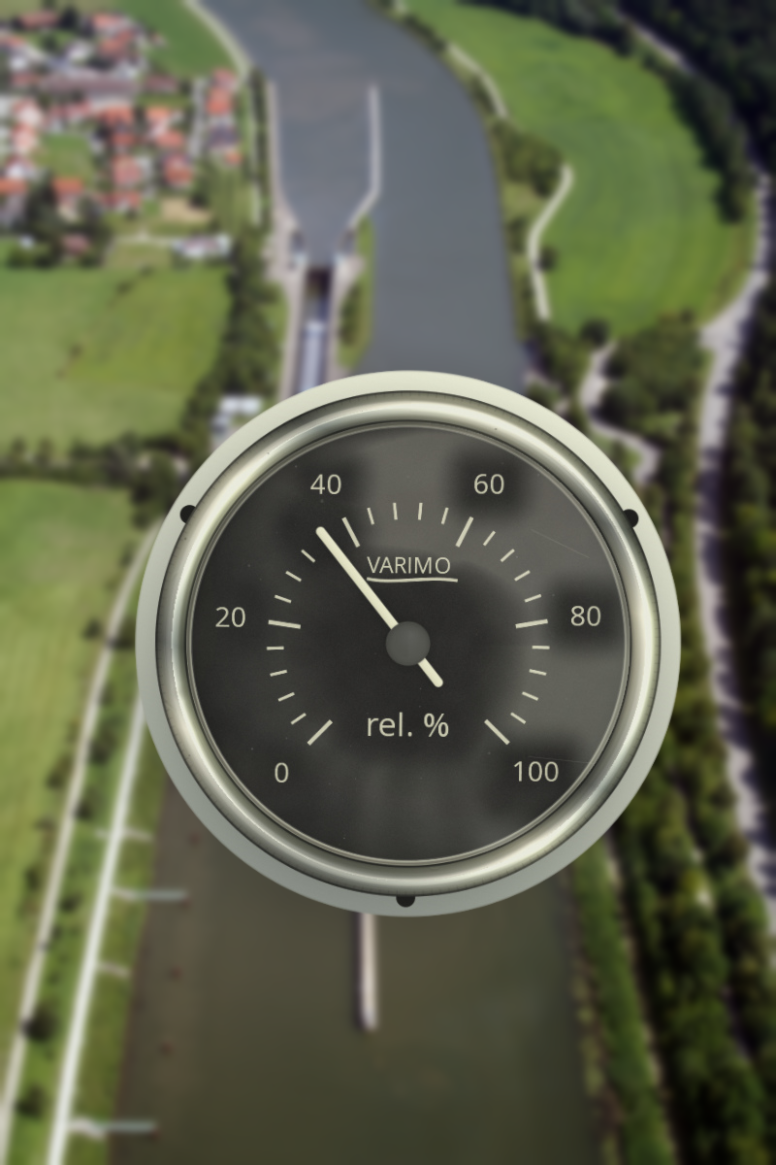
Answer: 36
